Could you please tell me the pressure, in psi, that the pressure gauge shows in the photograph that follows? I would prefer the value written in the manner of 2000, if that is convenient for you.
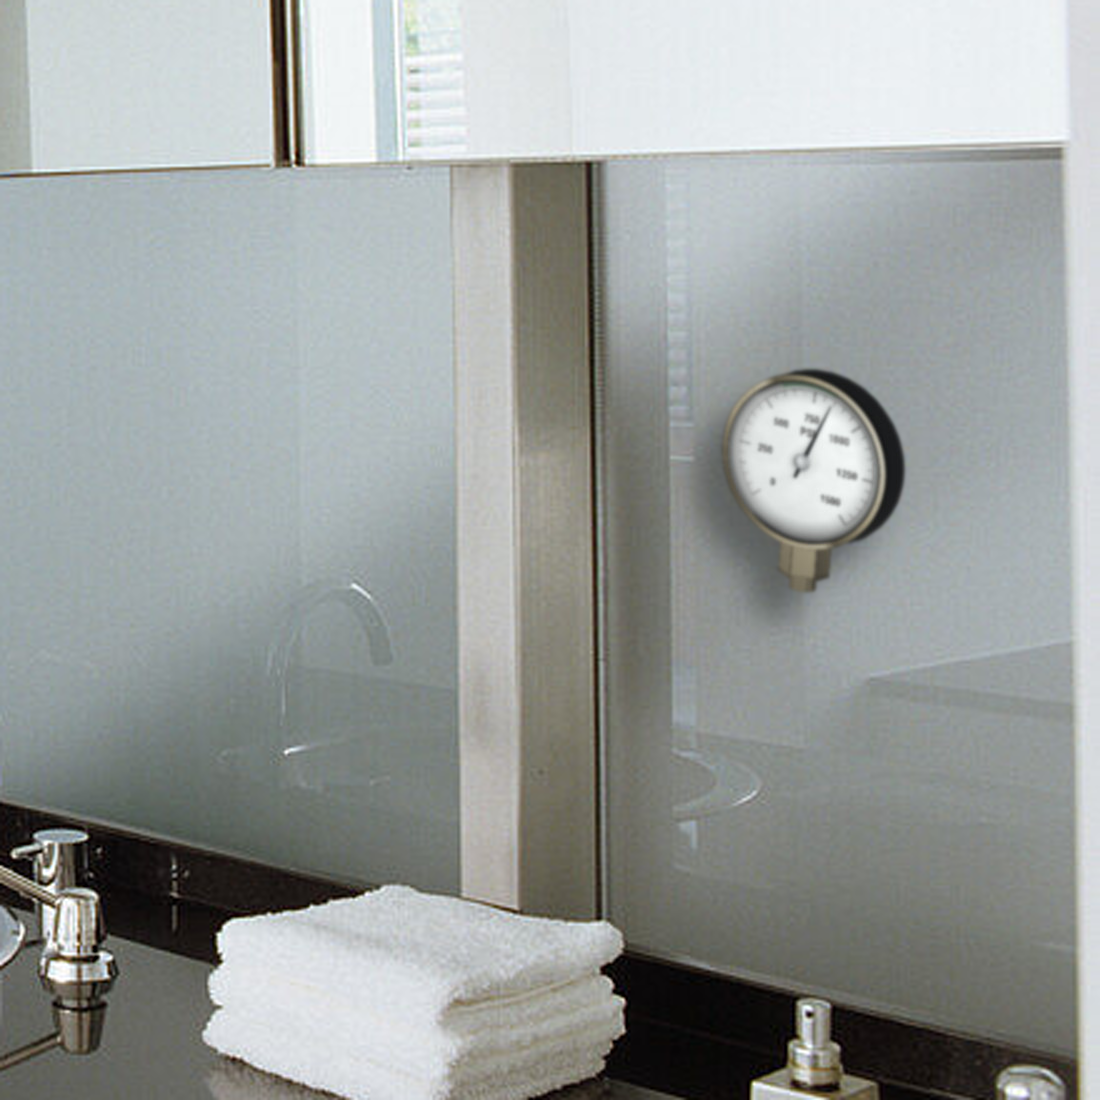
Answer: 850
